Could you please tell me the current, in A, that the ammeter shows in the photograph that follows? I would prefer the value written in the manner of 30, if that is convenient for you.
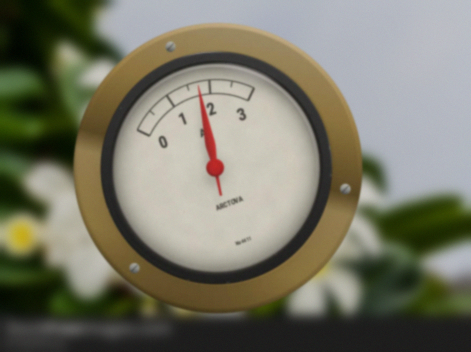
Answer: 1.75
